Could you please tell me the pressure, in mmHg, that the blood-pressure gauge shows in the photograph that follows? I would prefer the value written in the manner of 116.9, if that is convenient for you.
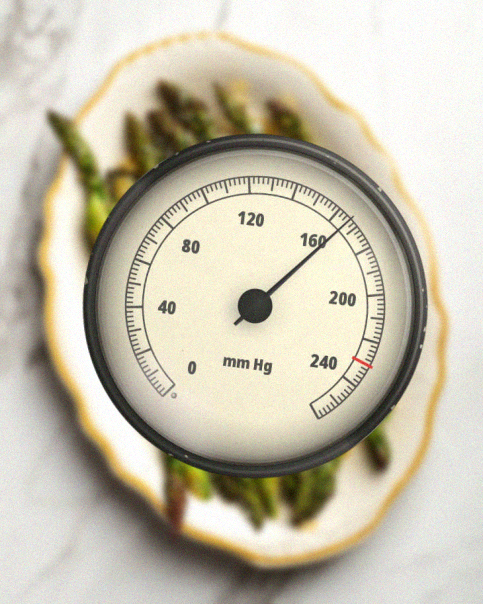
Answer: 166
